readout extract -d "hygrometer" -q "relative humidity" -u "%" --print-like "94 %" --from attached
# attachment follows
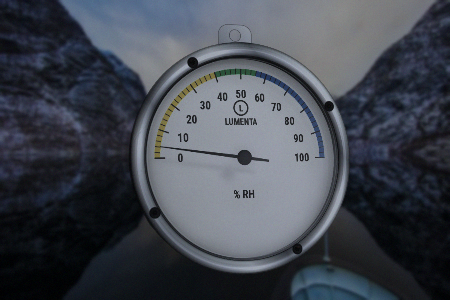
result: 4 %
